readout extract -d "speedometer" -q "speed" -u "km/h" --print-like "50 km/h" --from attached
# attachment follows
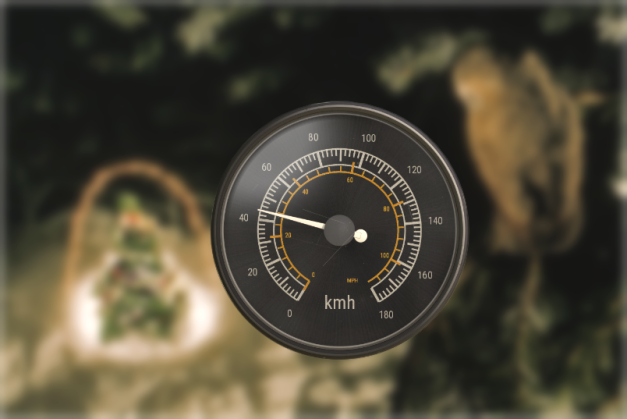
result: 44 km/h
